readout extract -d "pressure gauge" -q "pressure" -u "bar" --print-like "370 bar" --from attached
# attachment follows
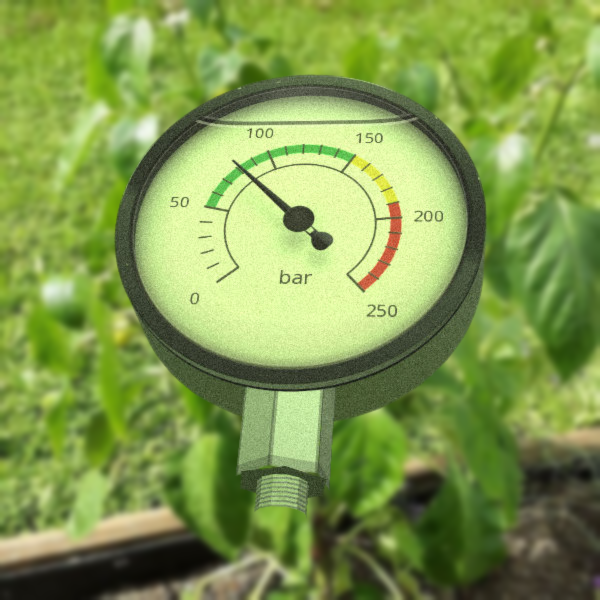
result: 80 bar
